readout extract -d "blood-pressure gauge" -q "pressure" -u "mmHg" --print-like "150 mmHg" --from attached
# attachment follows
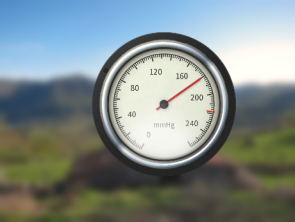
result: 180 mmHg
